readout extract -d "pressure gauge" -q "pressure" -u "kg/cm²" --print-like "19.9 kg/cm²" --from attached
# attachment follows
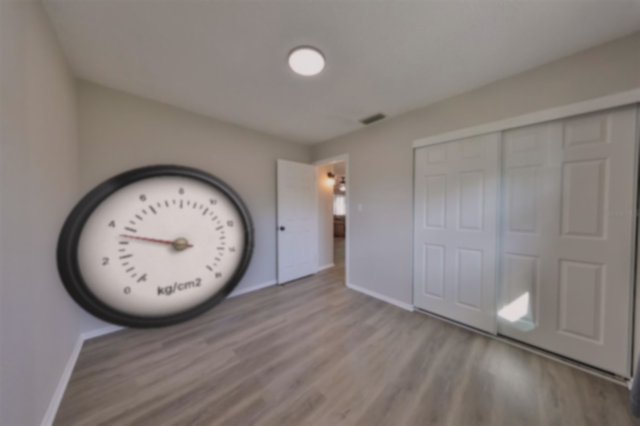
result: 3.5 kg/cm²
